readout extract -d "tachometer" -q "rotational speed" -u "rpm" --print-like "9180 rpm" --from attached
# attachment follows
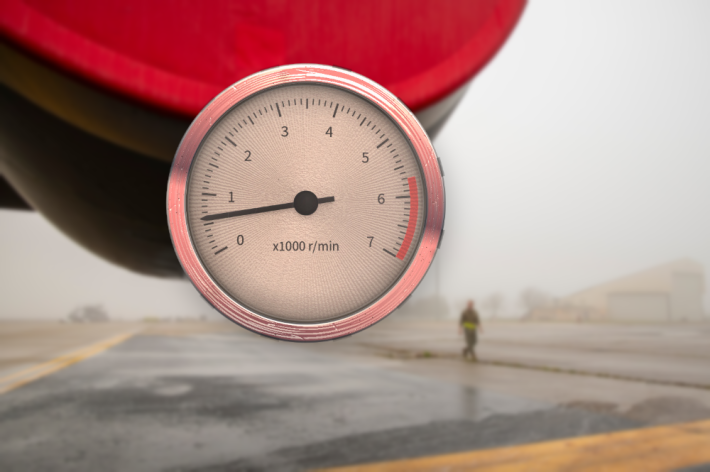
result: 600 rpm
